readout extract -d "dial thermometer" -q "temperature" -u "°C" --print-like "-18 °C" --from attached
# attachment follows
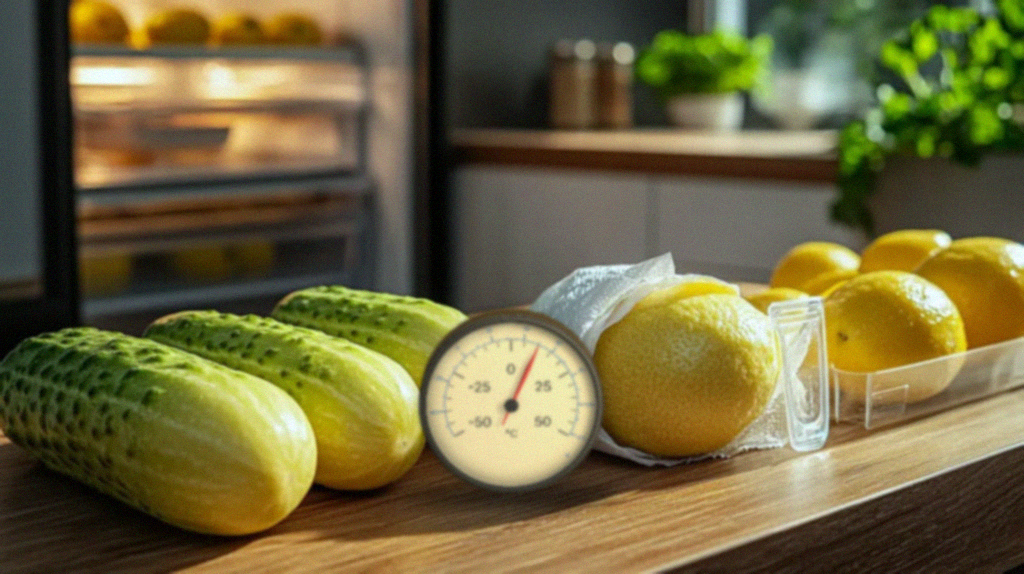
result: 10 °C
